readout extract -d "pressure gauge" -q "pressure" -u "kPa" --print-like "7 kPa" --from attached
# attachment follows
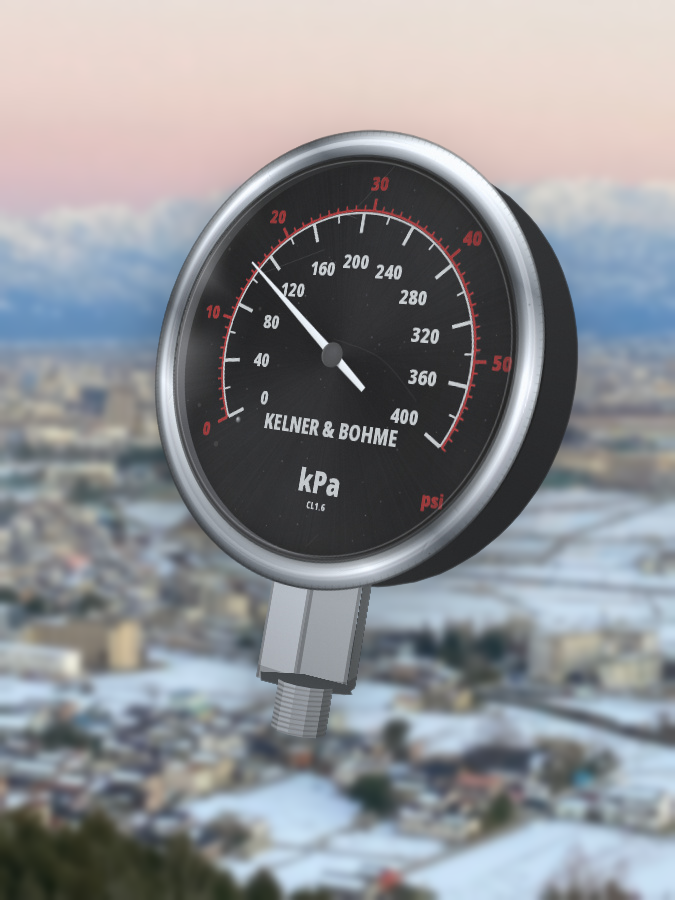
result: 110 kPa
